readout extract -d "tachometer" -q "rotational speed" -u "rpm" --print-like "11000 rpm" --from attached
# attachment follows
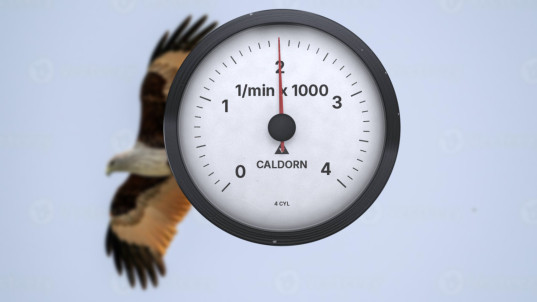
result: 2000 rpm
